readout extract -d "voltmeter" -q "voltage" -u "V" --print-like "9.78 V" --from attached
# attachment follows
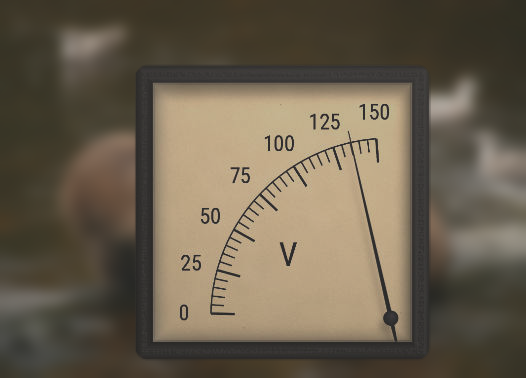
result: 135 V
